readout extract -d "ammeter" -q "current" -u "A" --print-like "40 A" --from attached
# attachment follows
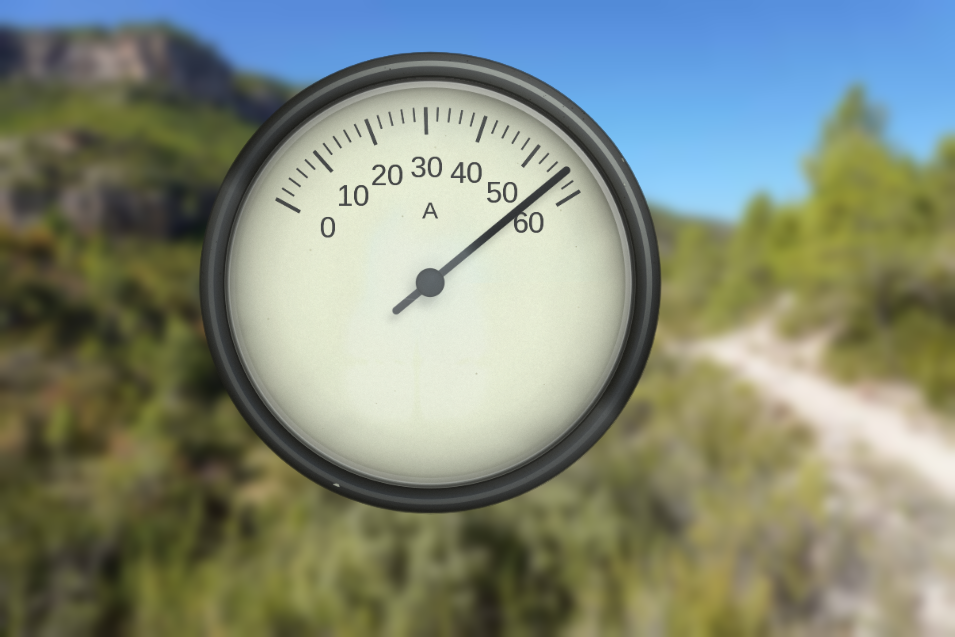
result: 56 A
